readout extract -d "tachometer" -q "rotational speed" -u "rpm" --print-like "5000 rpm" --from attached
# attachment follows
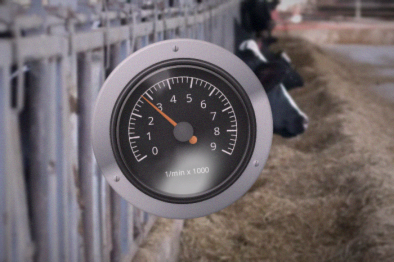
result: 2800 rpm
